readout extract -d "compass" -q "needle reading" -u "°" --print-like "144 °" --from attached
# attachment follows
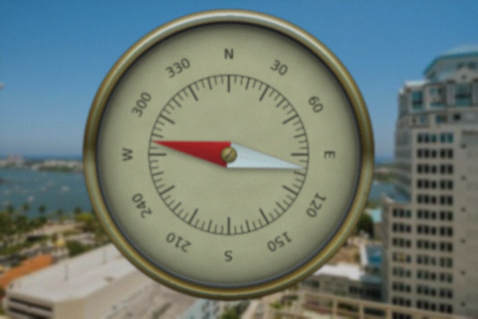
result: 280 °
